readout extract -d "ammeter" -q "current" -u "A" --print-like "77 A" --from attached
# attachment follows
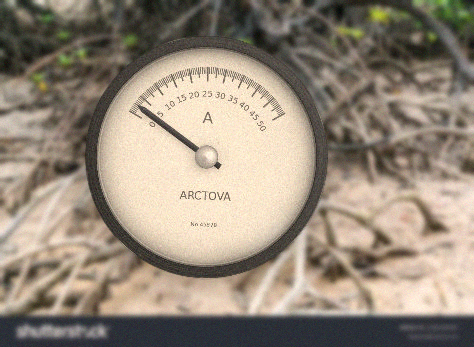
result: 2.5 A
